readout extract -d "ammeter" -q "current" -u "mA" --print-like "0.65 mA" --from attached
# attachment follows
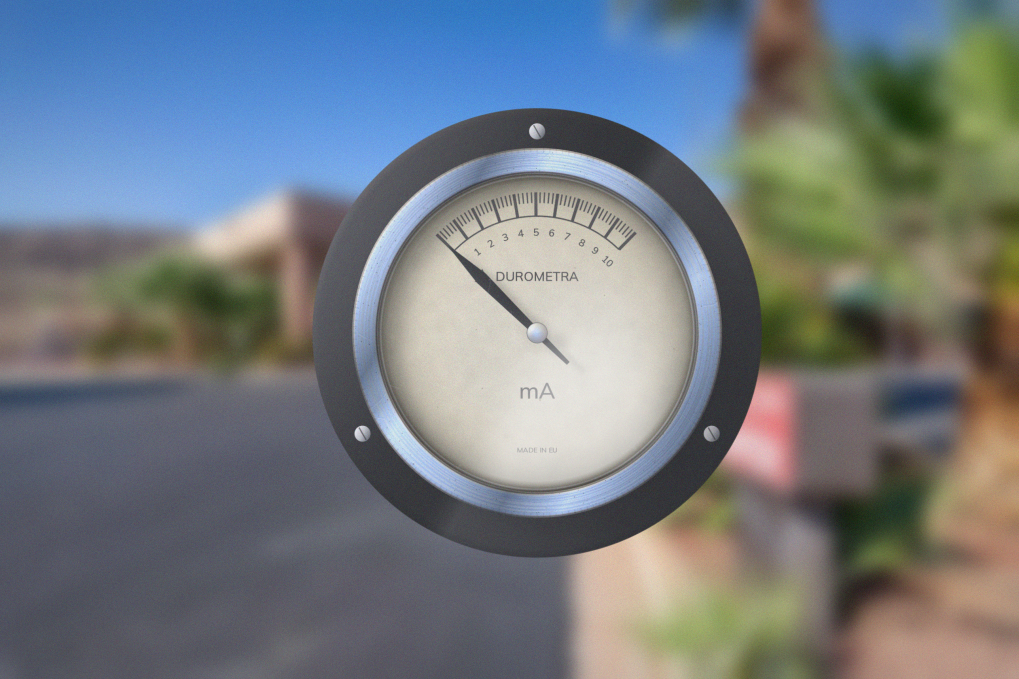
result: 0 mA
